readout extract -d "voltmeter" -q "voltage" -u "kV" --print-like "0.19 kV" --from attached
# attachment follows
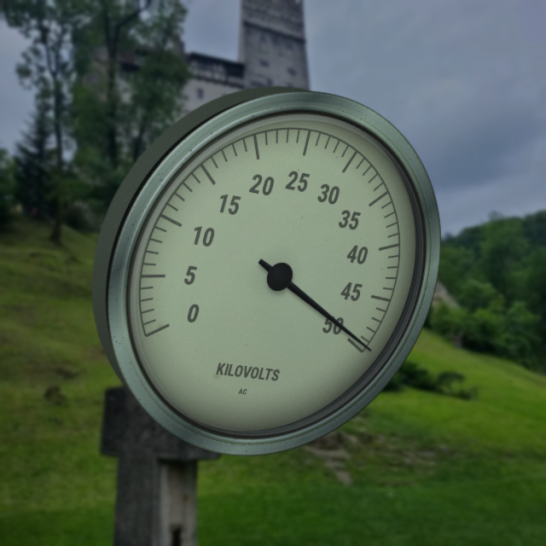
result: 49.5 kV
